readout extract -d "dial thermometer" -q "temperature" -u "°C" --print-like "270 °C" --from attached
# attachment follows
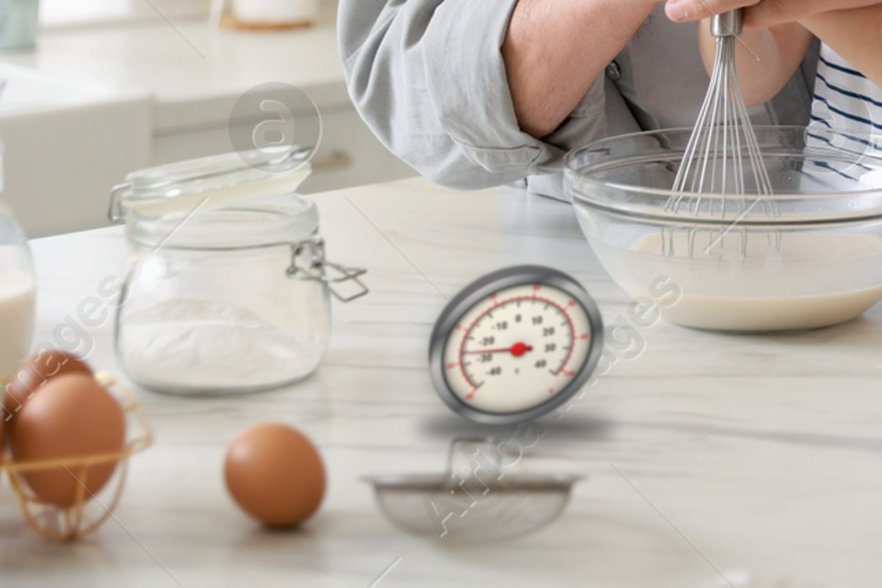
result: -25 °C
